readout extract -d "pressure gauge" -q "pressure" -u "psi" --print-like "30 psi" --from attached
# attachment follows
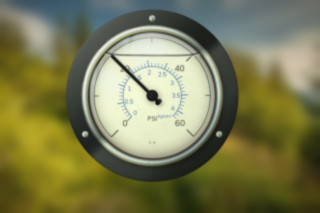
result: 20 psi
